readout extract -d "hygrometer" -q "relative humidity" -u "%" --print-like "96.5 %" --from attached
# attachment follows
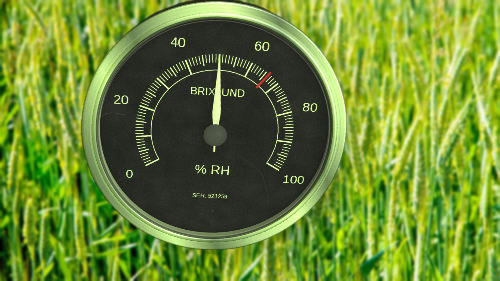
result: 50 %
